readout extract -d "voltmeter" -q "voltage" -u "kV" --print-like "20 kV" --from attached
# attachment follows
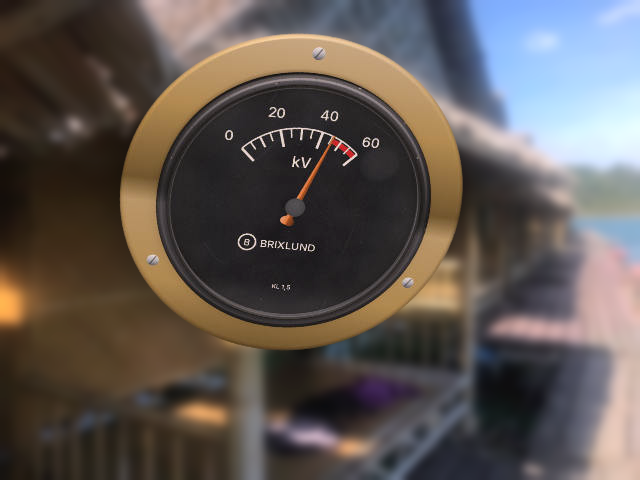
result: 45 kV
